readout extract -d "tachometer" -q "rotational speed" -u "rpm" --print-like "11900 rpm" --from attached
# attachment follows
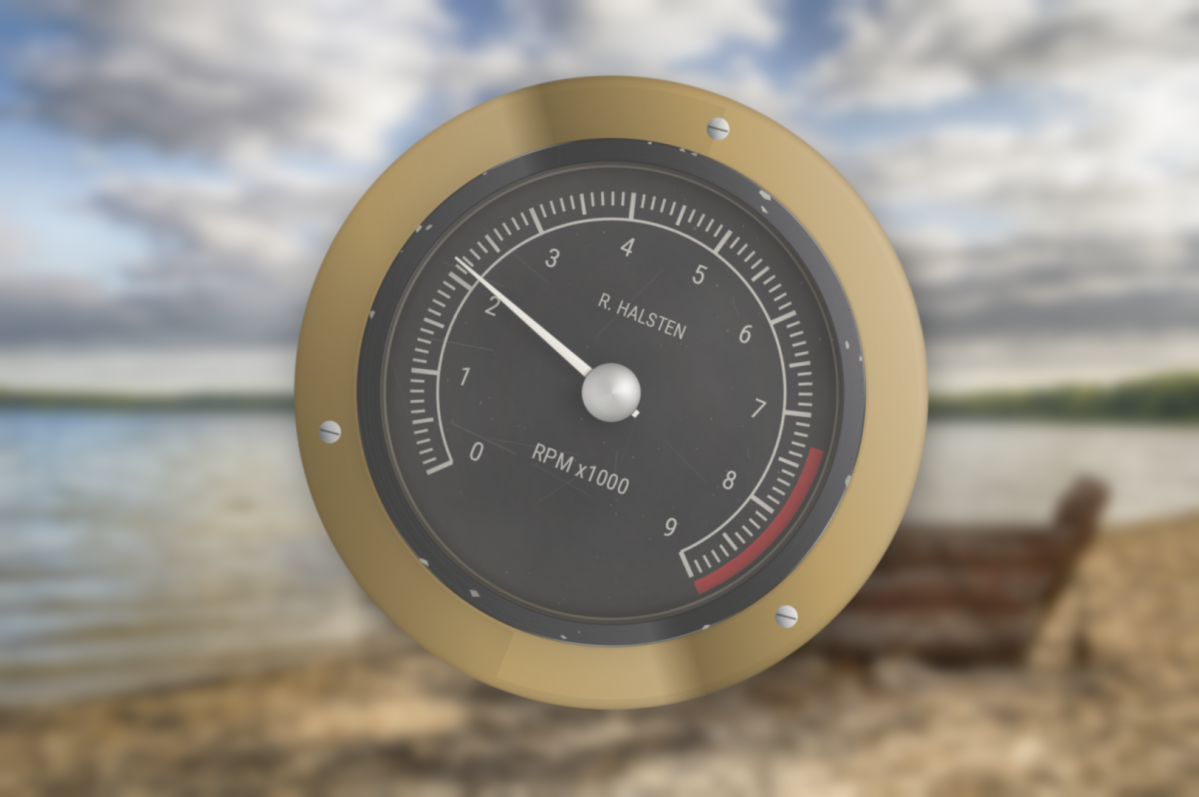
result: 2150 rpm
